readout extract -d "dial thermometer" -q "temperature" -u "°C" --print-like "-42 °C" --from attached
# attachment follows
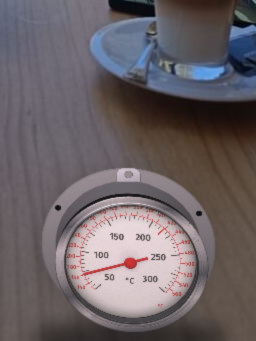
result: 75 °C
